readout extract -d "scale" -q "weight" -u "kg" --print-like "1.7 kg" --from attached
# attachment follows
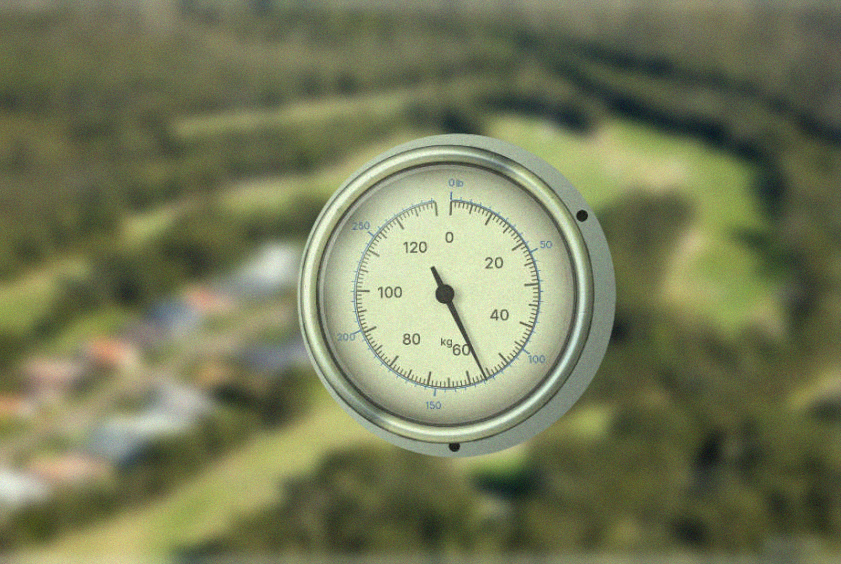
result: 56 kg
